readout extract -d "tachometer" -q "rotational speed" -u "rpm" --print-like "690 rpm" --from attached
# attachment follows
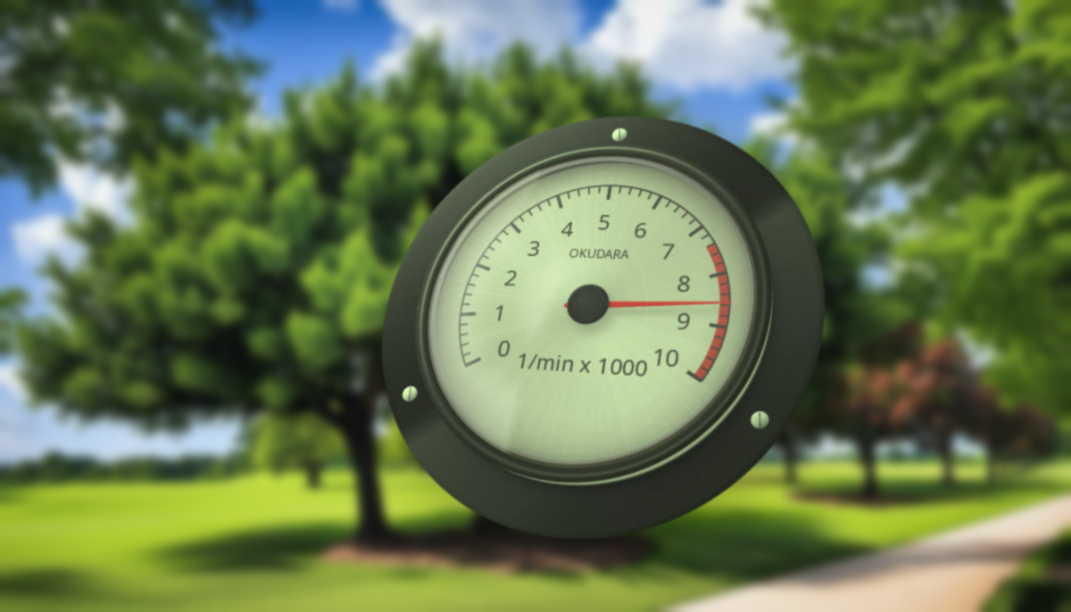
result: 8600 rpm
